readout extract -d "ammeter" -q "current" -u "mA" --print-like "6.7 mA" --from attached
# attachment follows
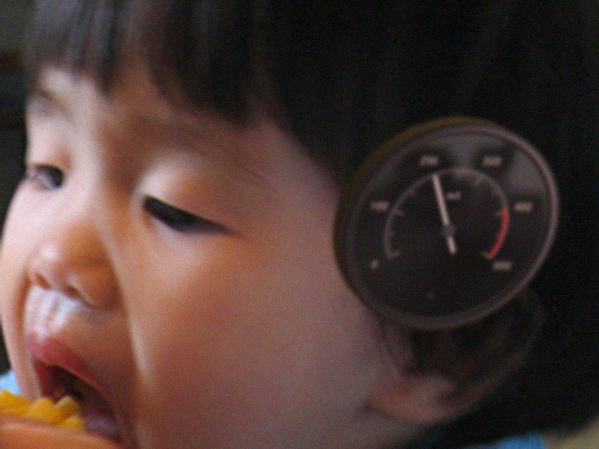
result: 200 mA
